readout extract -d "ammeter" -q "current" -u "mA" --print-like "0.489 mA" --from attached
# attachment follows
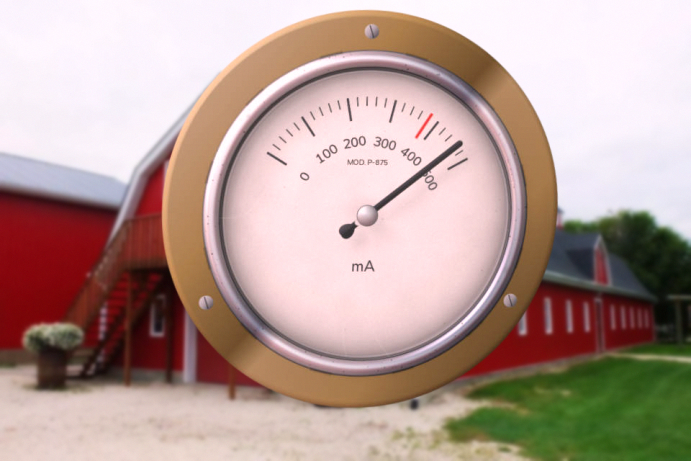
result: 460 mA
